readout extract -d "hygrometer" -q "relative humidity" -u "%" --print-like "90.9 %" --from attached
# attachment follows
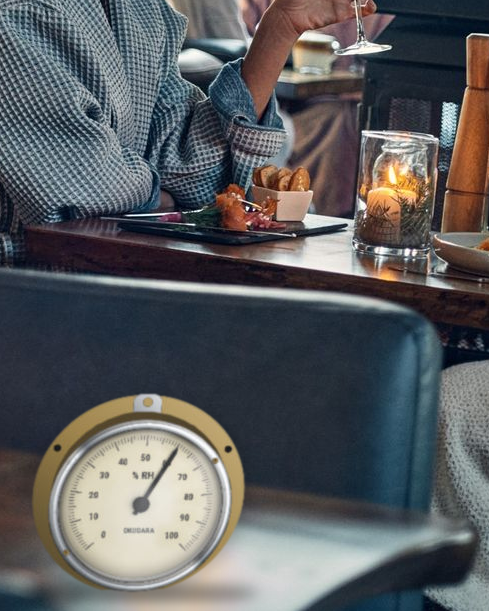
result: 60 %
